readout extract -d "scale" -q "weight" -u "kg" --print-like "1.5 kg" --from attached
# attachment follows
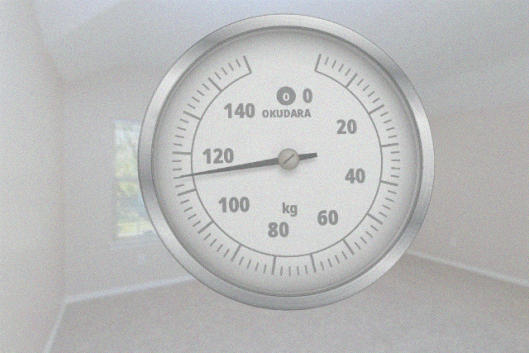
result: 114 kg
